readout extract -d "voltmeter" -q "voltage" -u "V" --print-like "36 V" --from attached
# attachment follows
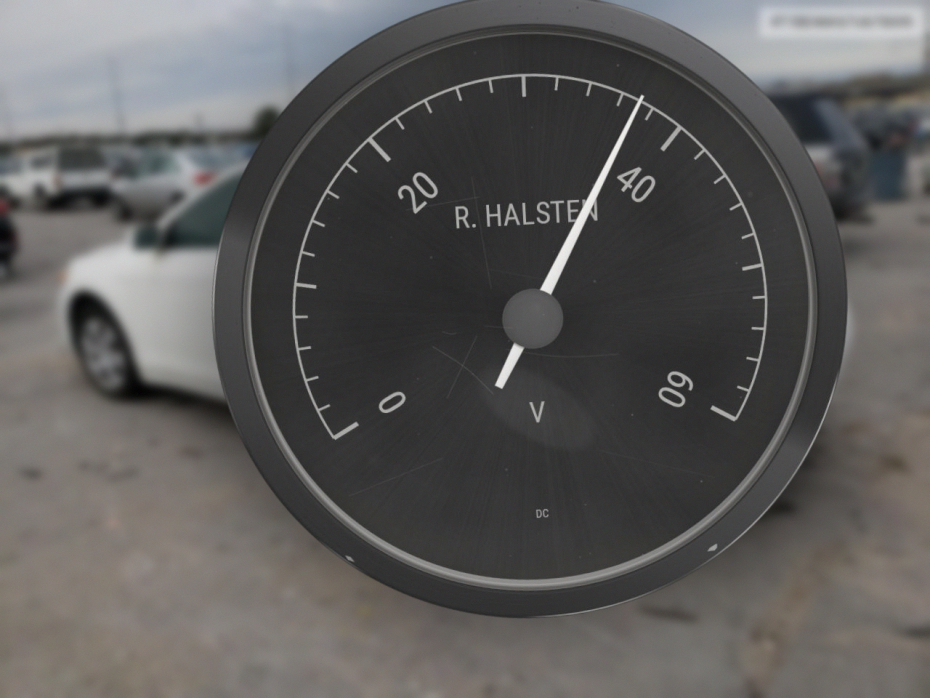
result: 37 V
